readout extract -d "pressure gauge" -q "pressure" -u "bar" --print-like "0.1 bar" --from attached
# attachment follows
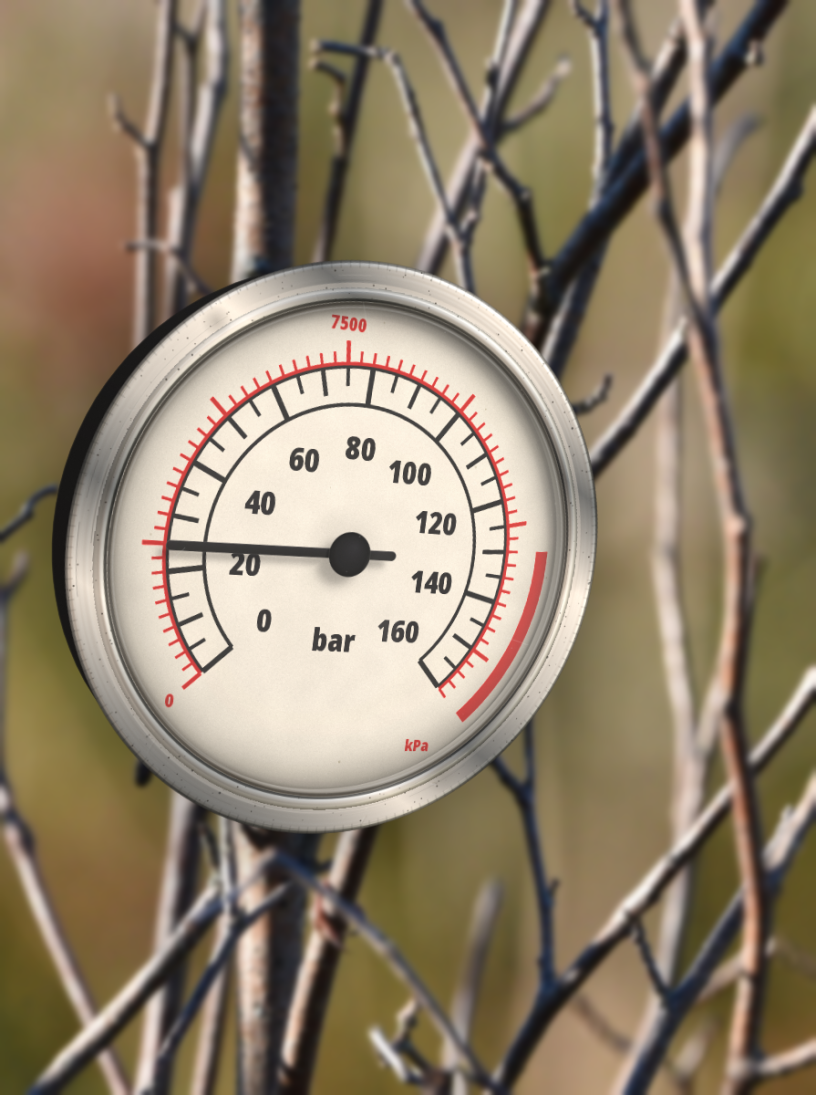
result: 25 bar
